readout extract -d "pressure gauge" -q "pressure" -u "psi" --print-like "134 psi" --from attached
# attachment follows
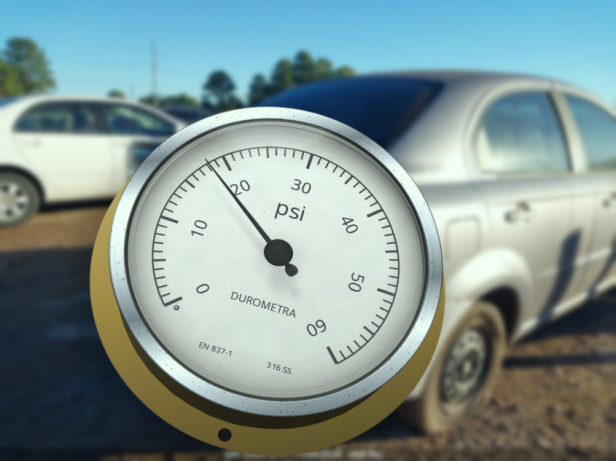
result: 18 psi
